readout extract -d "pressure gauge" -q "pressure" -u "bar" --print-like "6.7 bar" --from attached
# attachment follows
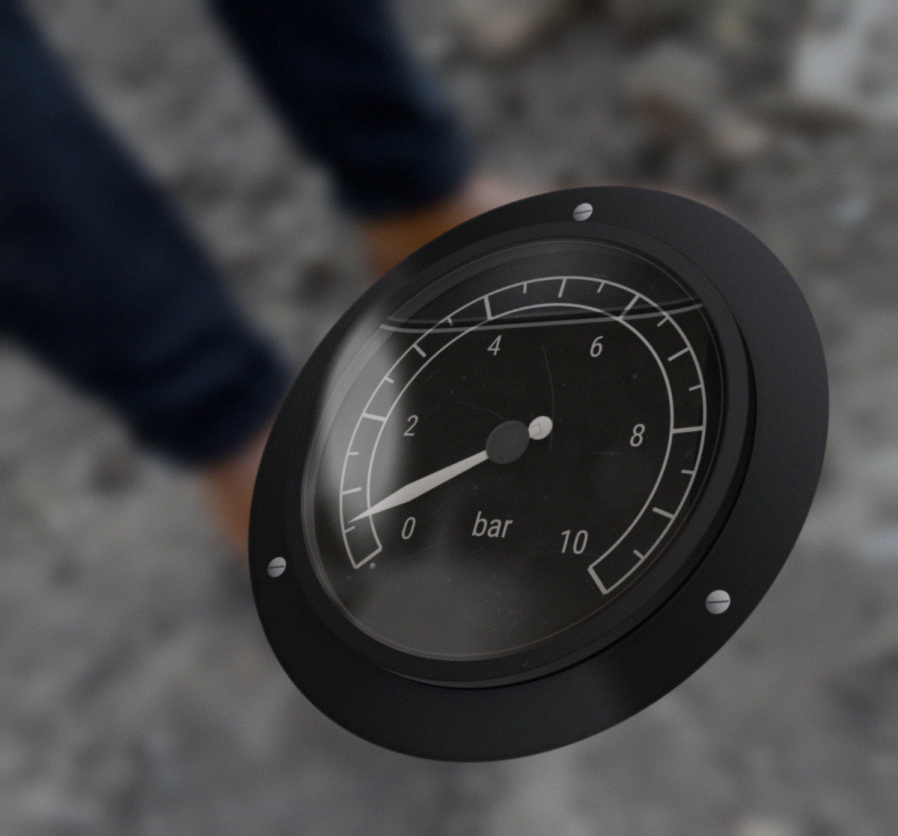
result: 0.5 bar
